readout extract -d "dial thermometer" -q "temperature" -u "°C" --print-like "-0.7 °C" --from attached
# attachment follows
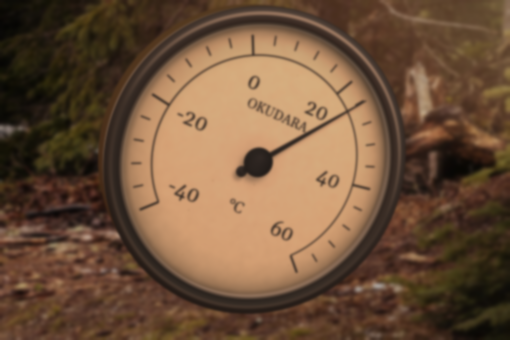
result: 24 °C
